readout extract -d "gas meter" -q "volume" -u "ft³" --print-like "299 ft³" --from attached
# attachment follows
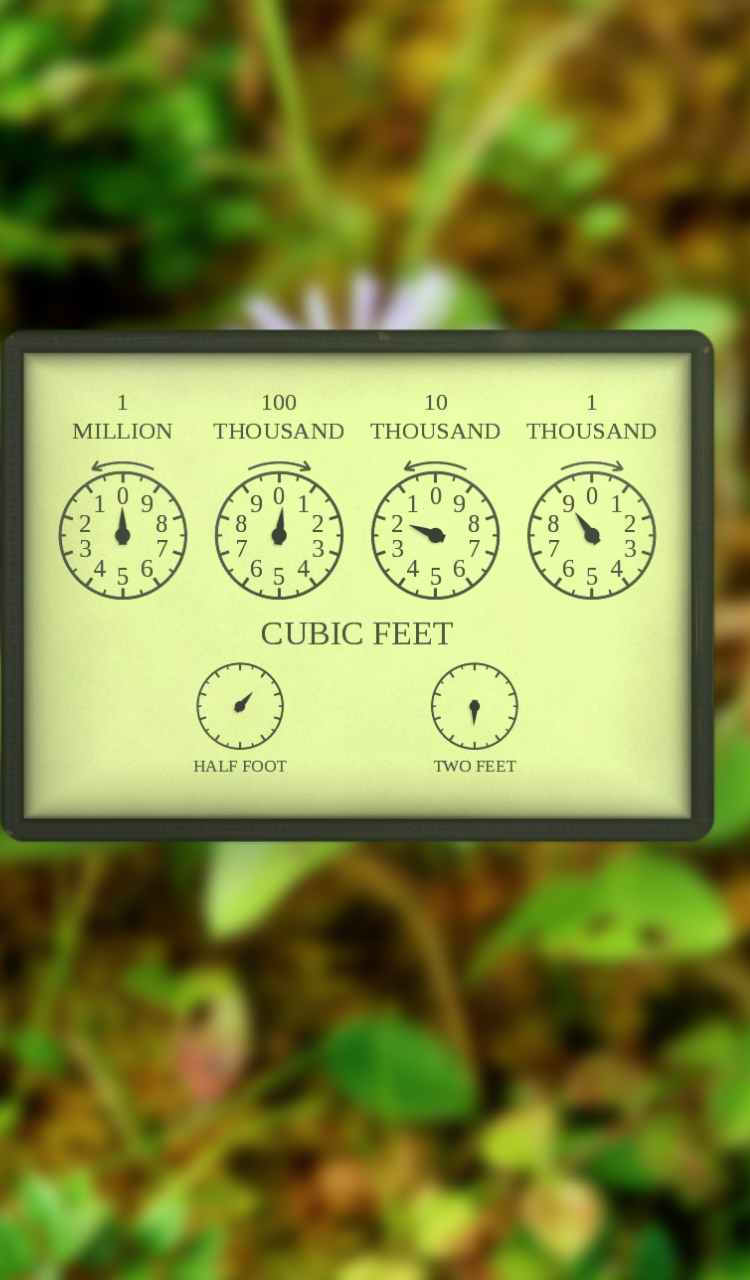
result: 1900 ft³
